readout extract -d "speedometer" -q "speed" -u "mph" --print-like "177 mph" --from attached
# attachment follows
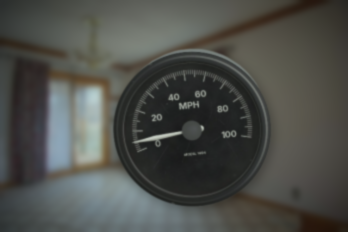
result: 5 mph
